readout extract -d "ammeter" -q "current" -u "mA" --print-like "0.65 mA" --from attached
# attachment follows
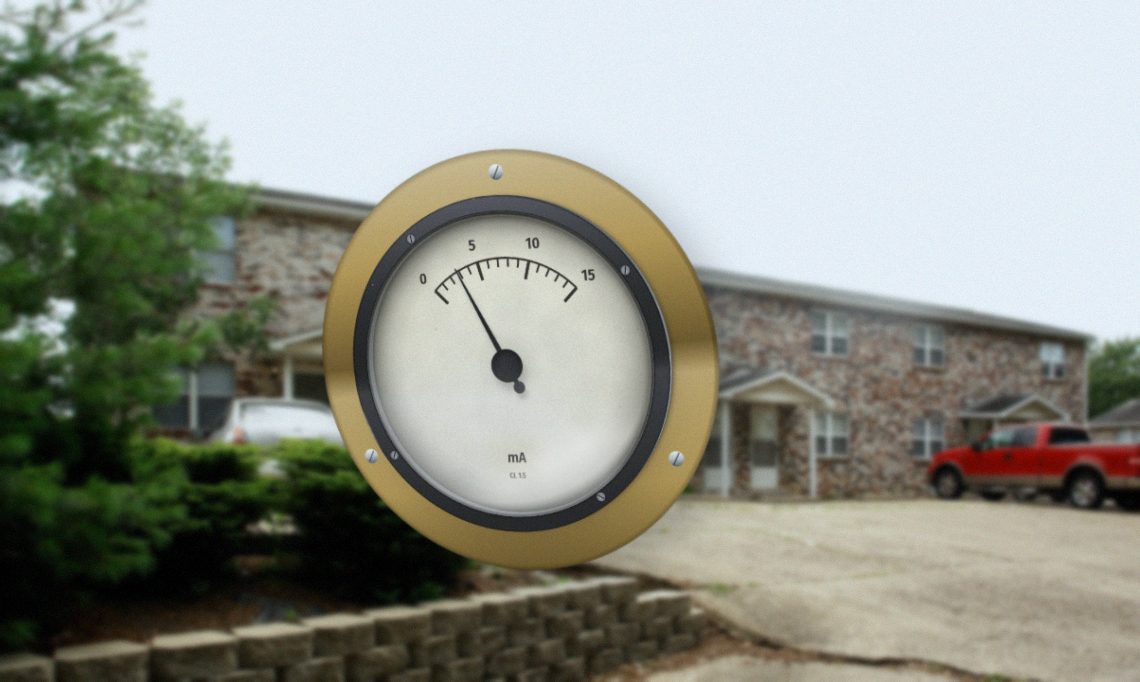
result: 3 mA
